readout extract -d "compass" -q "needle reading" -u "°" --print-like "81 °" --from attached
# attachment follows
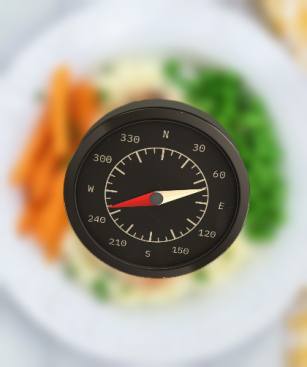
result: 250 °
